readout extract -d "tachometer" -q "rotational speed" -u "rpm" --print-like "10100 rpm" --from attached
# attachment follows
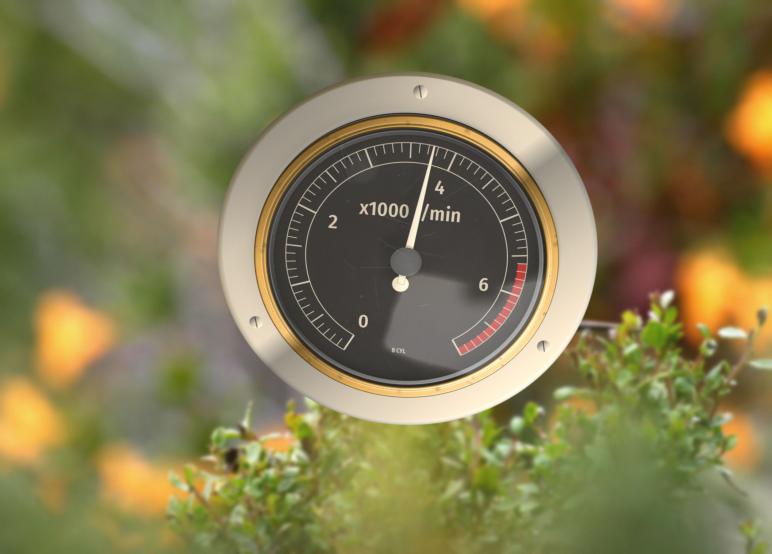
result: 3750 rpm
